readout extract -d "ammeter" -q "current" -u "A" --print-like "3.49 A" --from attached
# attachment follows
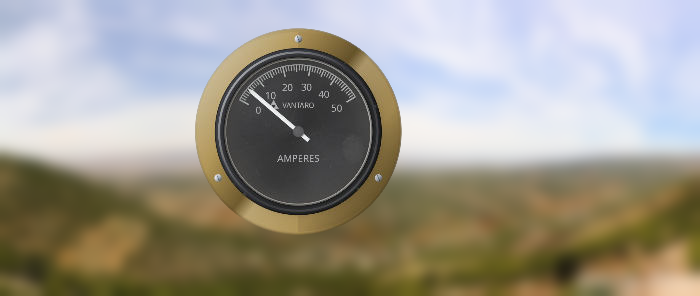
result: 5 A
